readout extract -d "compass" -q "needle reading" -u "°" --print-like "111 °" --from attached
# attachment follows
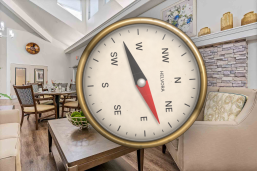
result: 70 °
